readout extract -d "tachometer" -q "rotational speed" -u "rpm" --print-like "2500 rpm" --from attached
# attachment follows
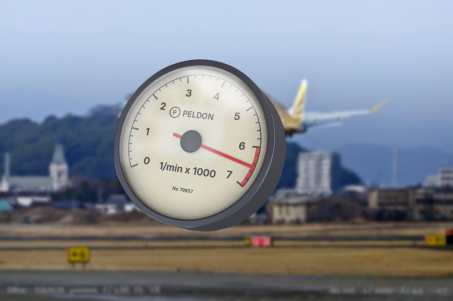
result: 6500 rpm
